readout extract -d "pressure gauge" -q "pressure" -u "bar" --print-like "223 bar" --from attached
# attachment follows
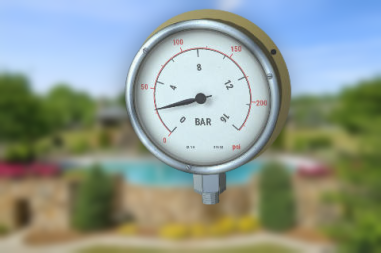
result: 2 bar
